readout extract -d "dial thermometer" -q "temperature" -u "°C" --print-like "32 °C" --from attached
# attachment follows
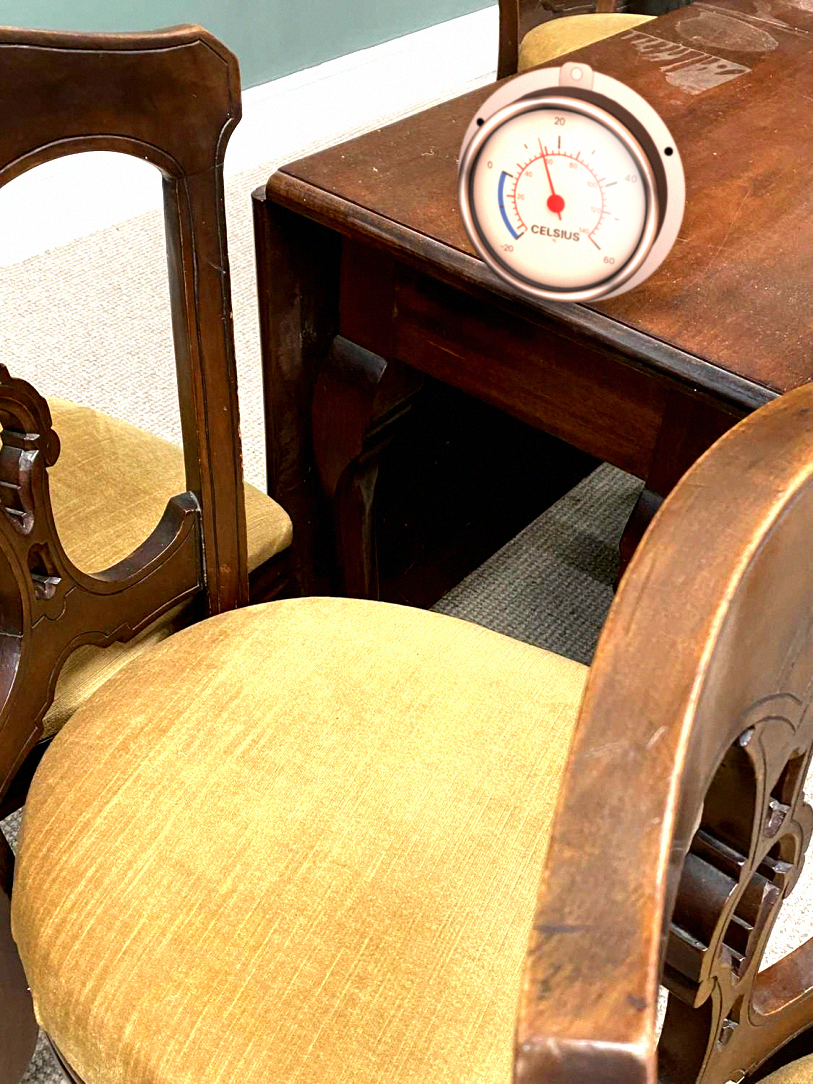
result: 15 °C
